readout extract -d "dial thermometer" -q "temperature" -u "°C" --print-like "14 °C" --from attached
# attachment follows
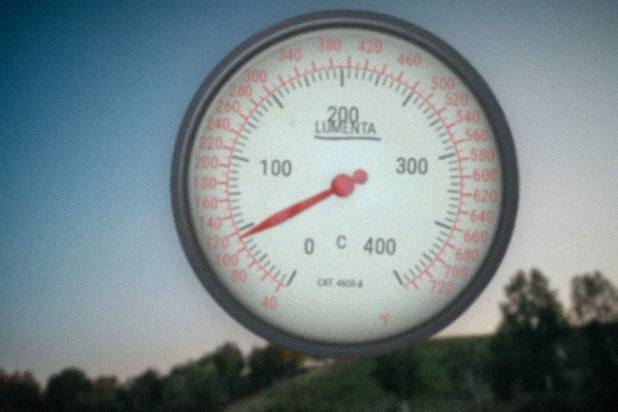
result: 45 °C
